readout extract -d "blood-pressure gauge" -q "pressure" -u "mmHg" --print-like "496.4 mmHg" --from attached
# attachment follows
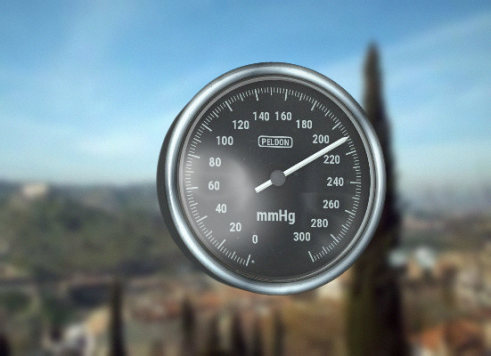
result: 210 mmHg
